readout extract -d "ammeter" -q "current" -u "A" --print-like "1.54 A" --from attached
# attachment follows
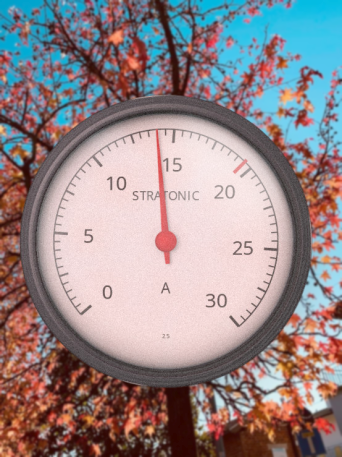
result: 14 A
